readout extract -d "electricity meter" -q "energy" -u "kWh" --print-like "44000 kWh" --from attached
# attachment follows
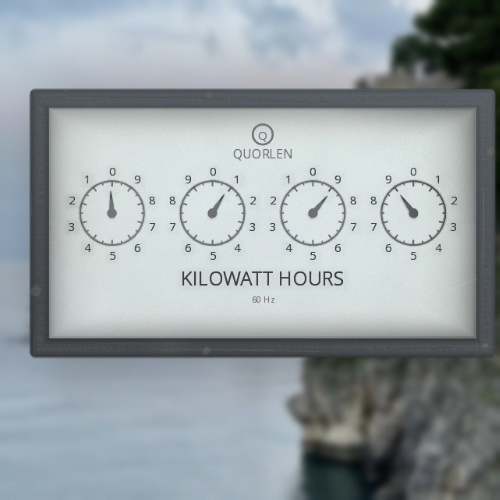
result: 89 kWh
